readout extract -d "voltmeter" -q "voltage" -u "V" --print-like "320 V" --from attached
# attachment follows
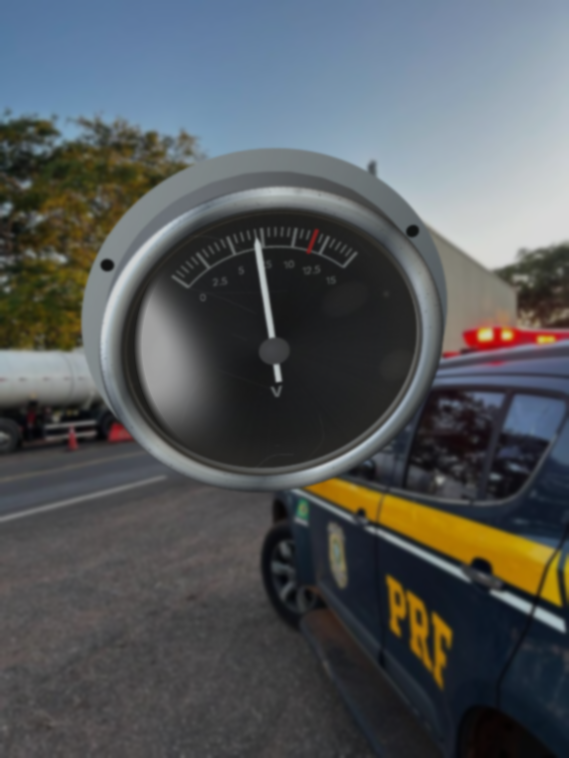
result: 7 V
